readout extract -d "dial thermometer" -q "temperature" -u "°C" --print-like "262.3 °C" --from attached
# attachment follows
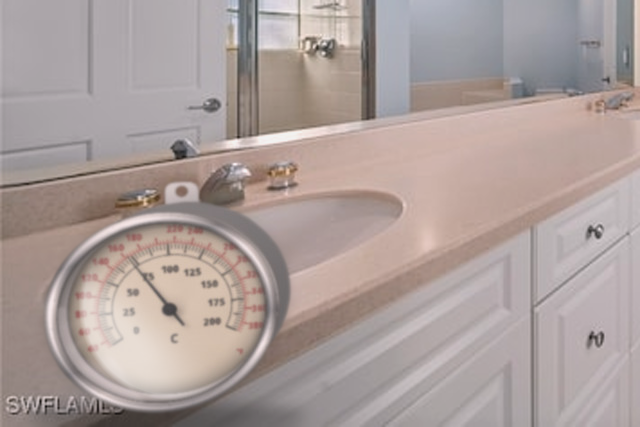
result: 75 °C
